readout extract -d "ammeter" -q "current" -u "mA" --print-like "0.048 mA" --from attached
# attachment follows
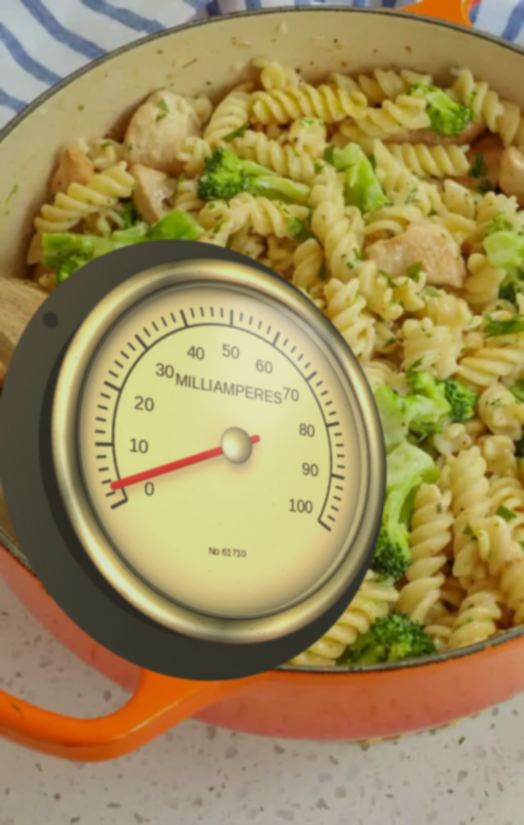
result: 3 mA
